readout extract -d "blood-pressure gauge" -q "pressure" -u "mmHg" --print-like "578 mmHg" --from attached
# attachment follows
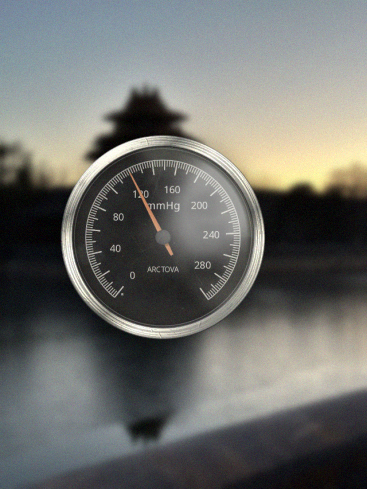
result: 120 mmHg
